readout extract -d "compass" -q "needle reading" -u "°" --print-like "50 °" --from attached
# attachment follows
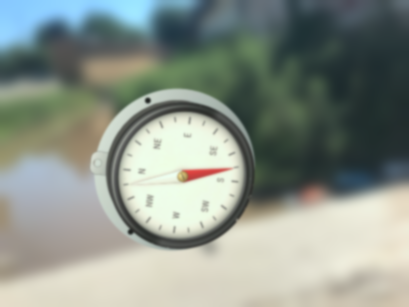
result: 165 °
